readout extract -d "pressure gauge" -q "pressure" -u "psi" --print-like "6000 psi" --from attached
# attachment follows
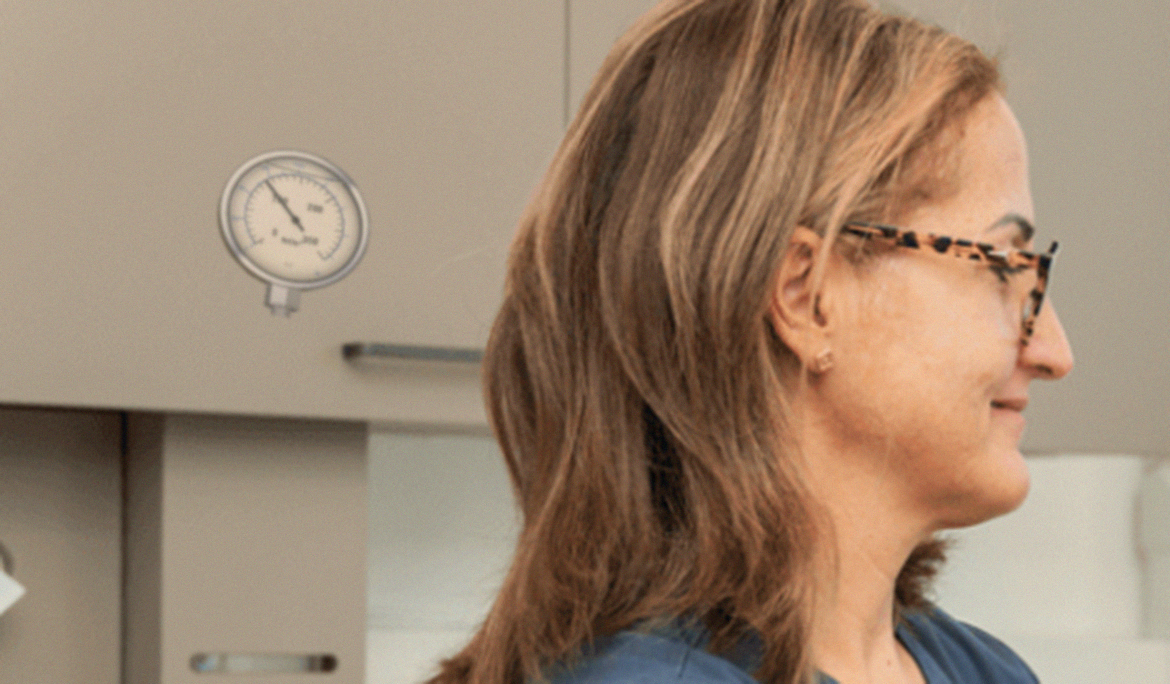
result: 100 psi
